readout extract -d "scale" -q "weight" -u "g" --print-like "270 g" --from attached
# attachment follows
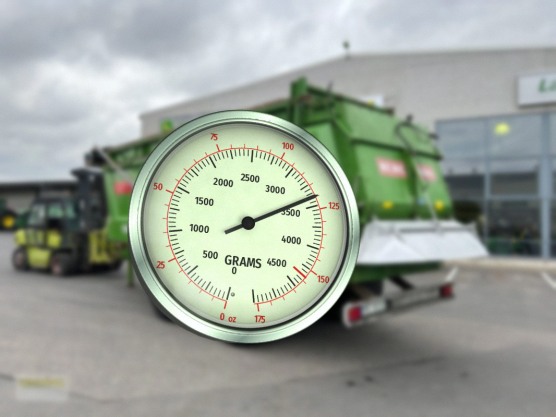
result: 3400 g
